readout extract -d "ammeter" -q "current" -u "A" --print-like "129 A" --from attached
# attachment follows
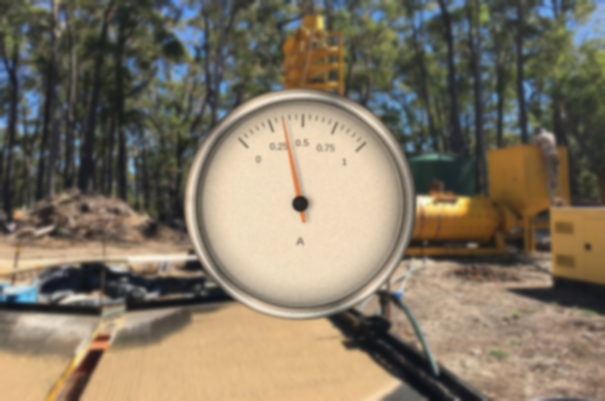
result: 0.35 A
